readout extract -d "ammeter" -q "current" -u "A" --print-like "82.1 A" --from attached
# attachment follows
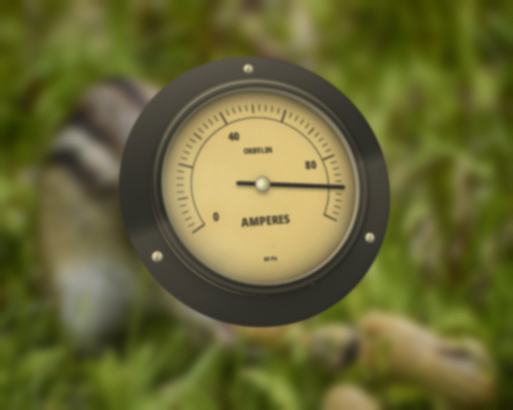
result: 90 A
